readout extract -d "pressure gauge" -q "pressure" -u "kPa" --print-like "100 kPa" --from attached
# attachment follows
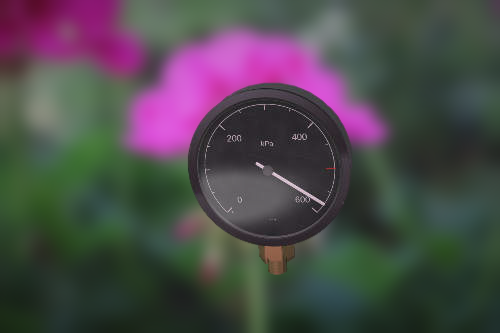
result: 575 kPa
